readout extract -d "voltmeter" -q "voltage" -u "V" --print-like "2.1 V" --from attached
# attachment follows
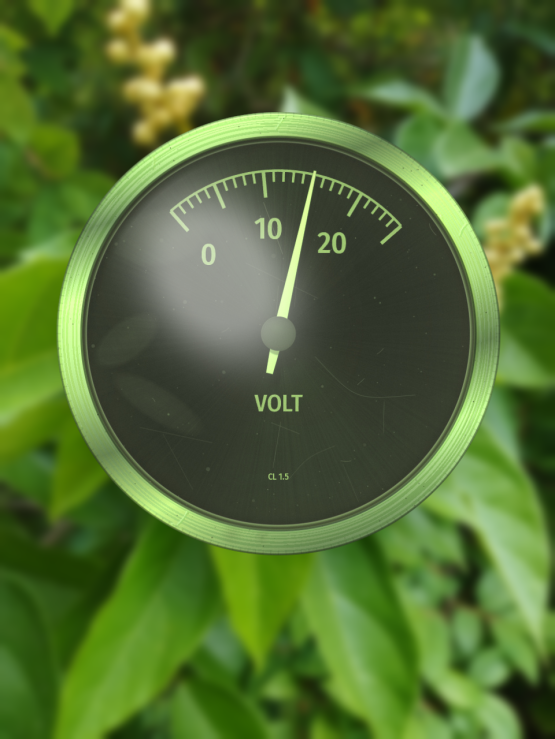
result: 15 V
